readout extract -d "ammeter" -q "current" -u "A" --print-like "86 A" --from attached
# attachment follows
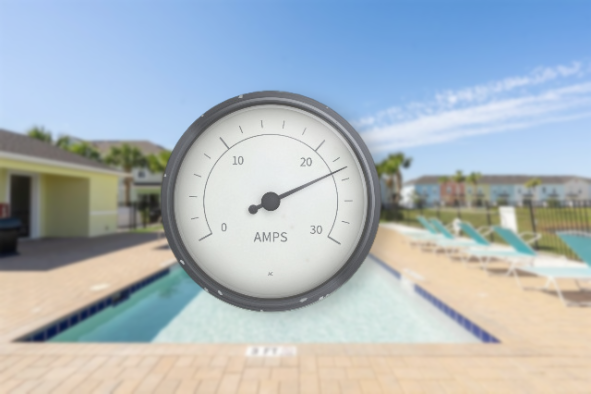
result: 23 A
